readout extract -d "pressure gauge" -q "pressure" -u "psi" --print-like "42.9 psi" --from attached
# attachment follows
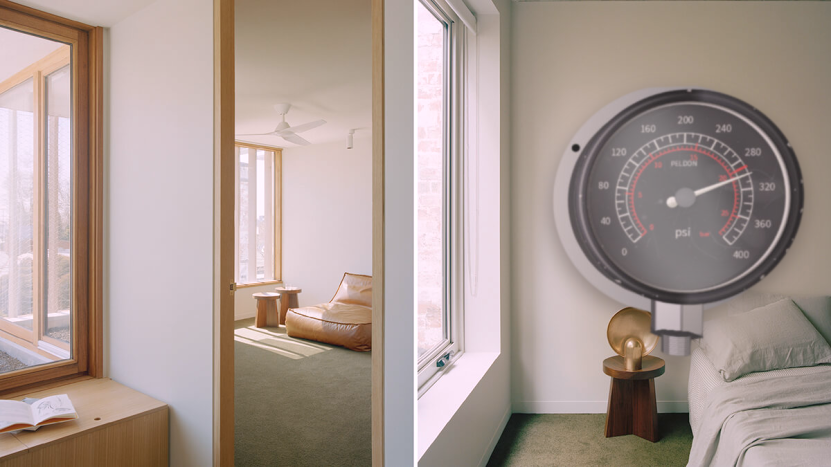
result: 300 psi
